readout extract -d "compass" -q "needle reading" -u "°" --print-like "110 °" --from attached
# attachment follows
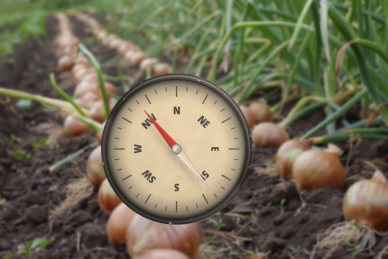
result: 320 °
